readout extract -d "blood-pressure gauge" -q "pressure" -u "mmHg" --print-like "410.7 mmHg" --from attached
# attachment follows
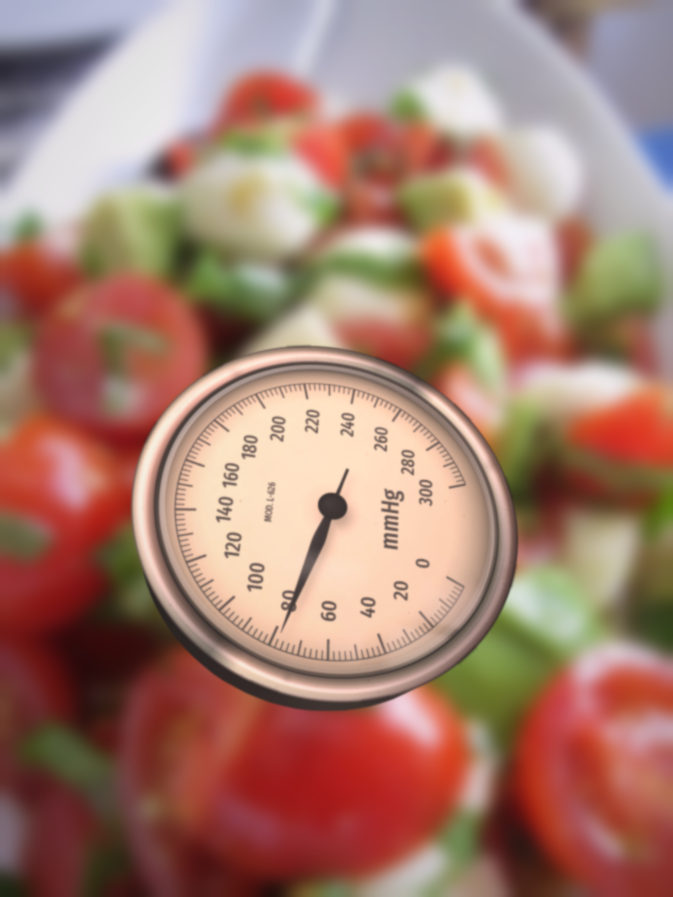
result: 78 mmHg
